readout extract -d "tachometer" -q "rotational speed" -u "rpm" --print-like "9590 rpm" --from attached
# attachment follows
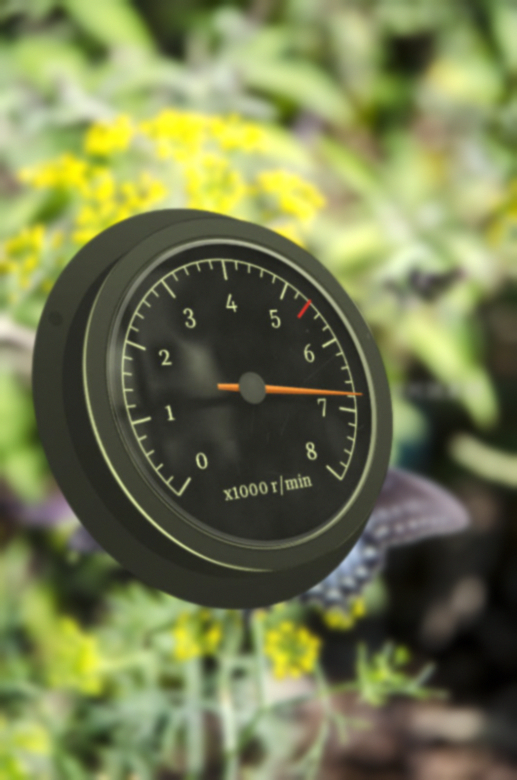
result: 6800 rpm
